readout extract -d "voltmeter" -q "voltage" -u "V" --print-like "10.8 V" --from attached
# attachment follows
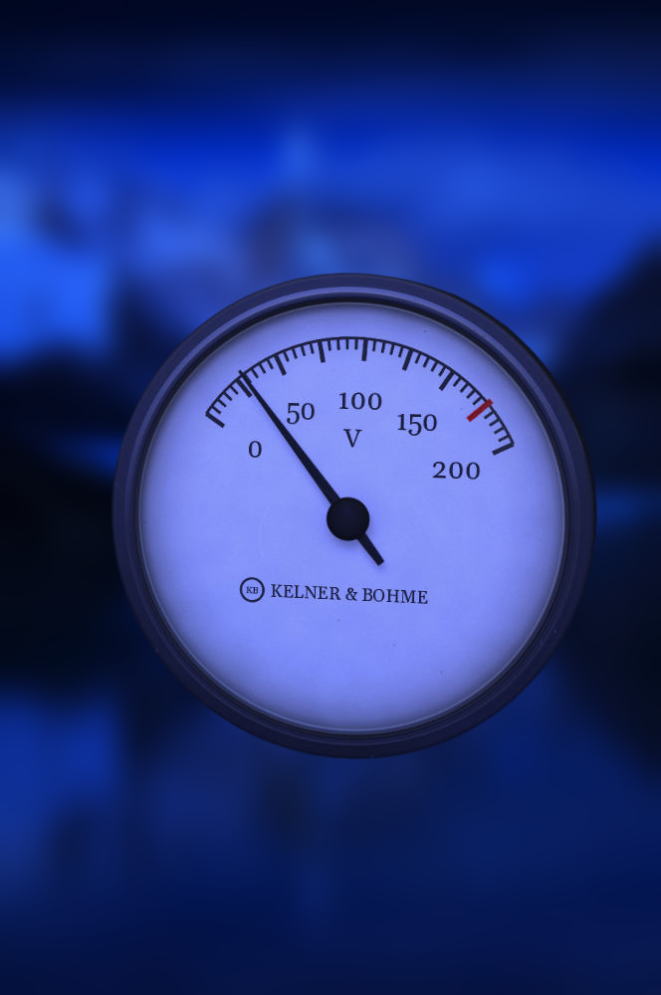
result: 30 V
